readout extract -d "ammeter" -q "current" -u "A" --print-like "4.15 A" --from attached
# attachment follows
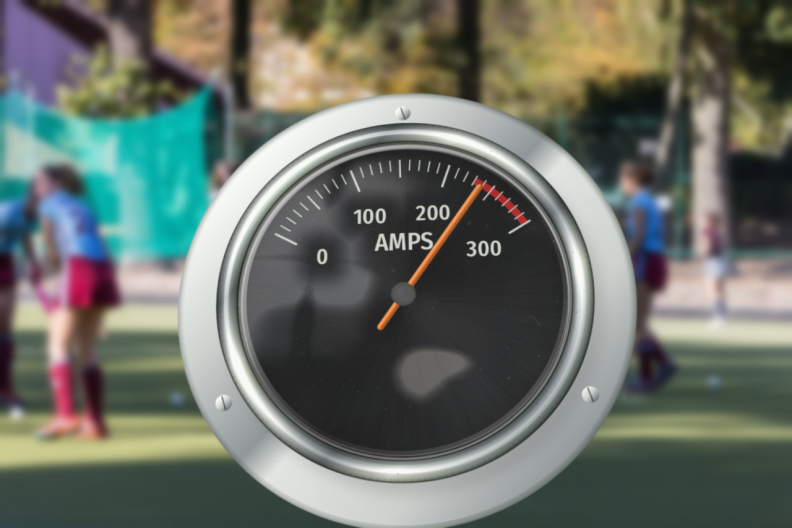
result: 240 A
